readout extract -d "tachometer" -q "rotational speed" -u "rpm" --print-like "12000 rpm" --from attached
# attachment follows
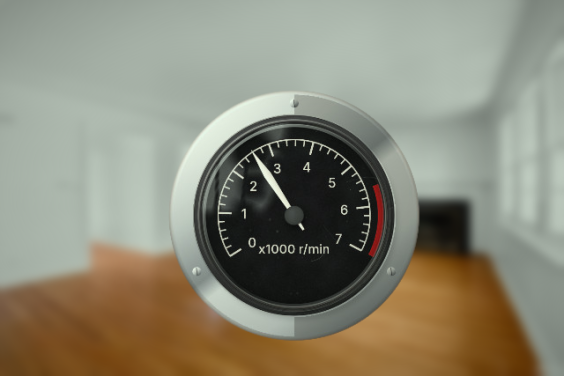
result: 2600 rpm
